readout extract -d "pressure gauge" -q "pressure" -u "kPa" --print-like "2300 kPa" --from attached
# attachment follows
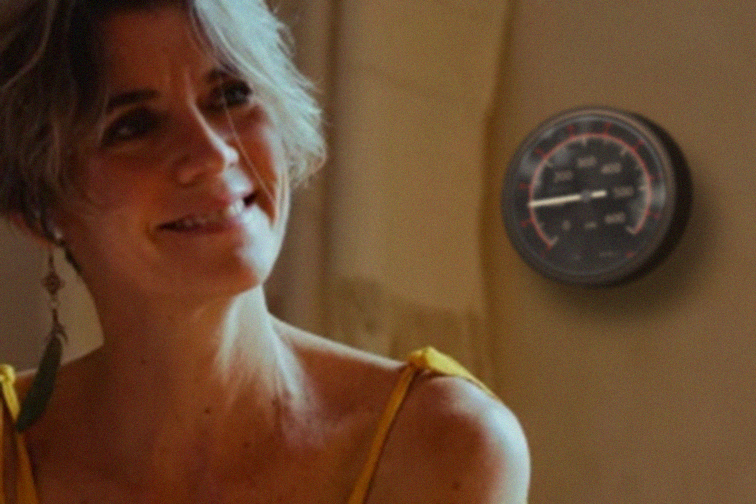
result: 100 kPa
